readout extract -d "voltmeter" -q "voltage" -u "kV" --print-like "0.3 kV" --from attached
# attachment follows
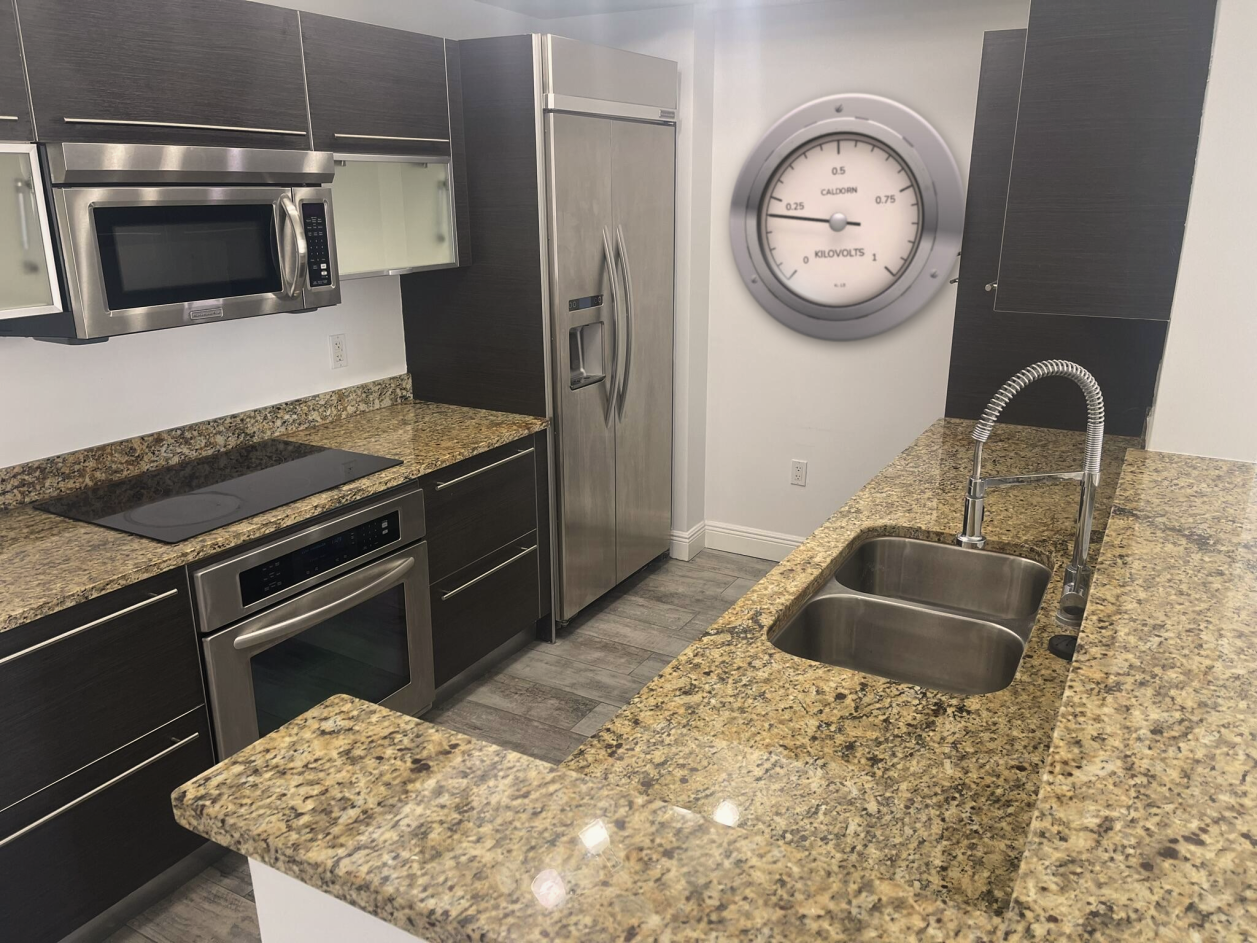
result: 0.2 kV
